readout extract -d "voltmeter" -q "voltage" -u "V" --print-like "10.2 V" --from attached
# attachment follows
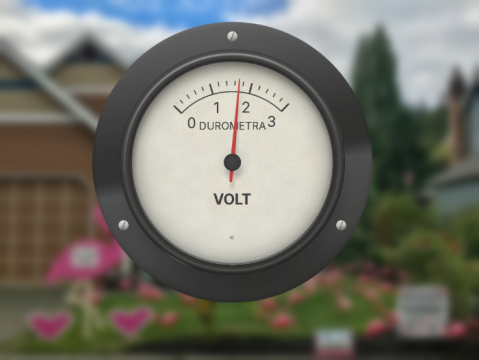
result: 1.7 V
